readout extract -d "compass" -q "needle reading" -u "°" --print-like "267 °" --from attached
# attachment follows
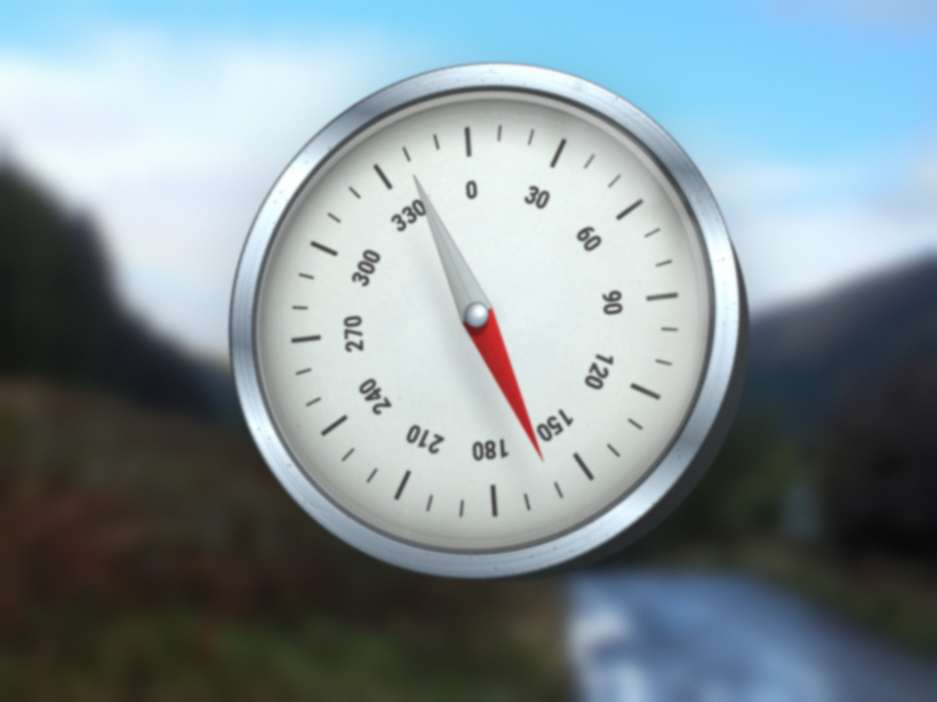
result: 160 °
